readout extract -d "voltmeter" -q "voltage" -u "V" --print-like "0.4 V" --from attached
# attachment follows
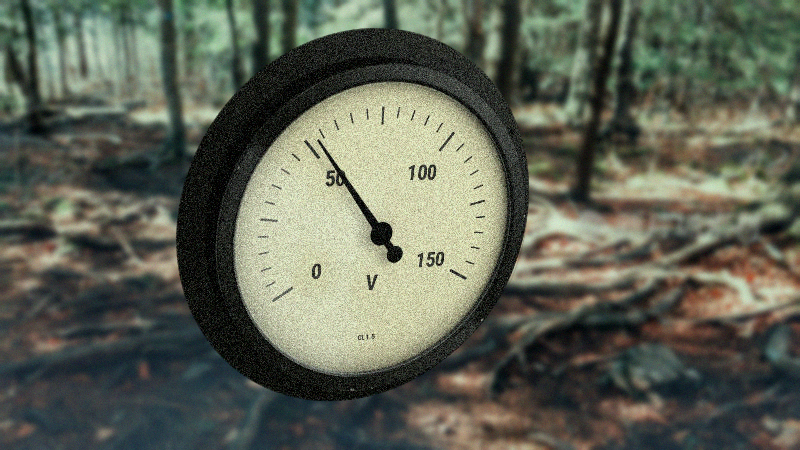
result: 52.5 V
